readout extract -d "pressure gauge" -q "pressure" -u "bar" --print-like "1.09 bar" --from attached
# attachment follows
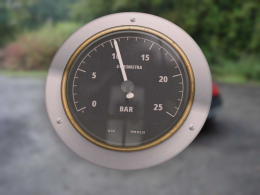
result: 10.5 bar
